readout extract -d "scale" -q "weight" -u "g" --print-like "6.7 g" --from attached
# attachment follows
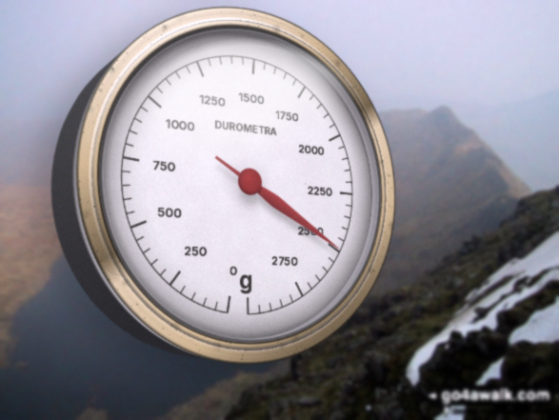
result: 2500 g
